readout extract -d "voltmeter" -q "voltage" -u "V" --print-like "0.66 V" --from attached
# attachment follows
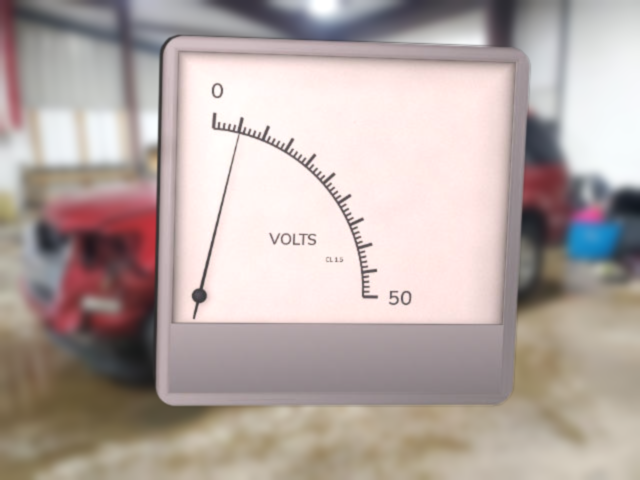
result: 5 V
